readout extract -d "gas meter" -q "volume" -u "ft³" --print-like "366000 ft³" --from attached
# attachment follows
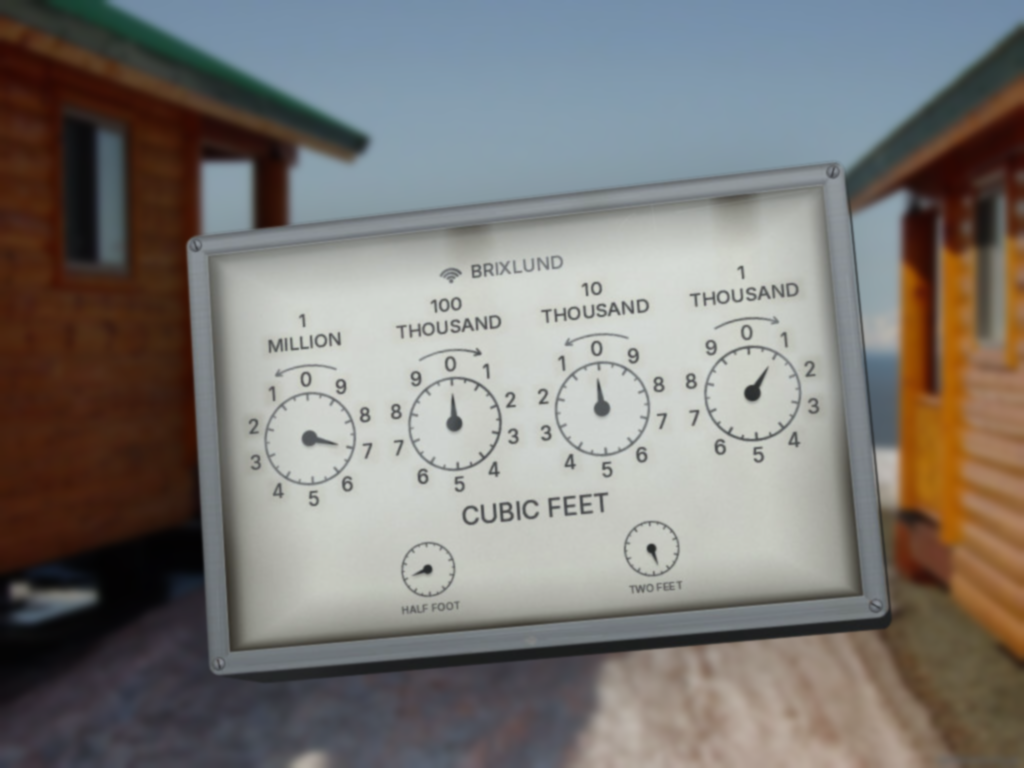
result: 700100 ft³
